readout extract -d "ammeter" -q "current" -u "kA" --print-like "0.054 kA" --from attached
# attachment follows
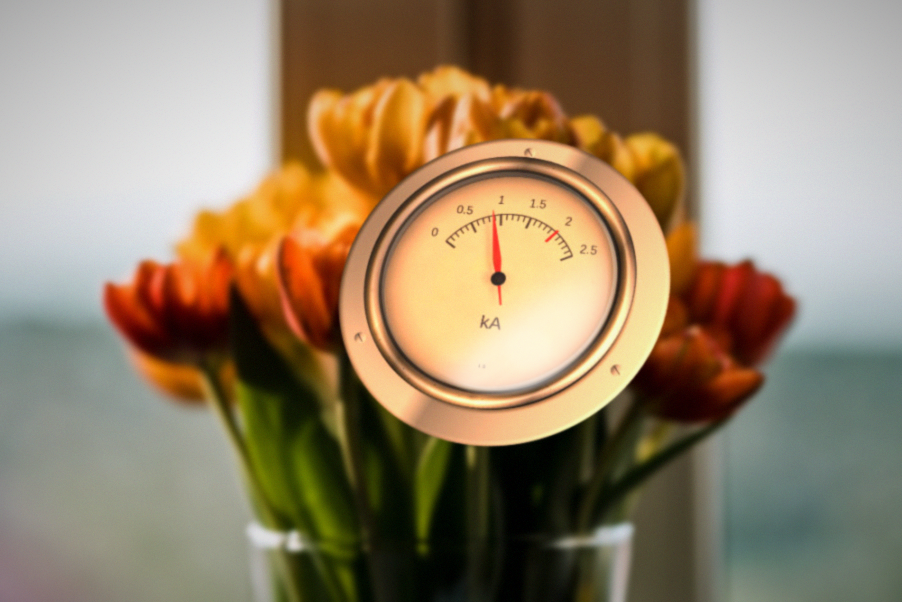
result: 0.9 kA
